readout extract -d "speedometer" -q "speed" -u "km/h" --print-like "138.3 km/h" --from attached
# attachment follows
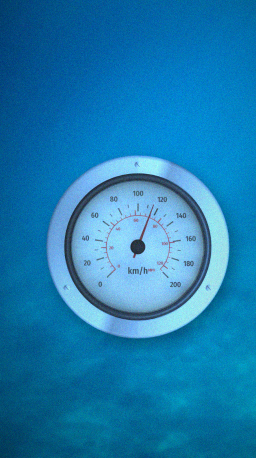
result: 115 km/h
